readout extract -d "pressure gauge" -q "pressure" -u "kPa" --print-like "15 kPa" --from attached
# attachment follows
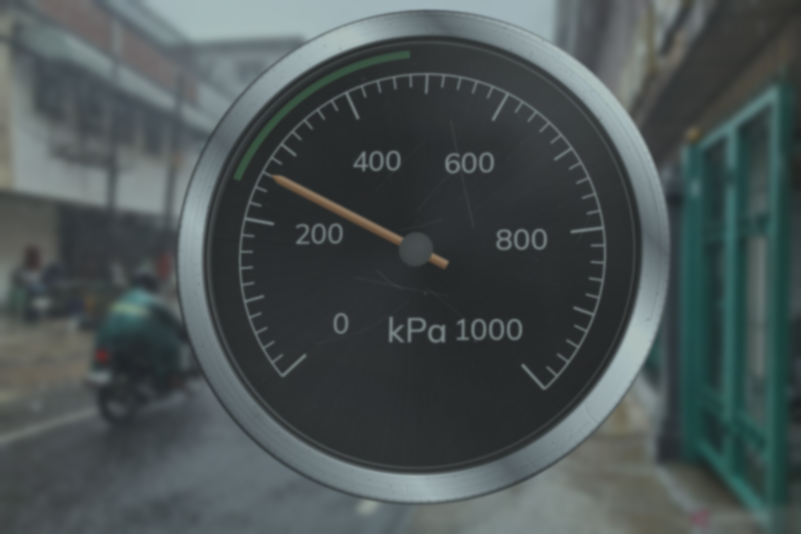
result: 260 kPa
